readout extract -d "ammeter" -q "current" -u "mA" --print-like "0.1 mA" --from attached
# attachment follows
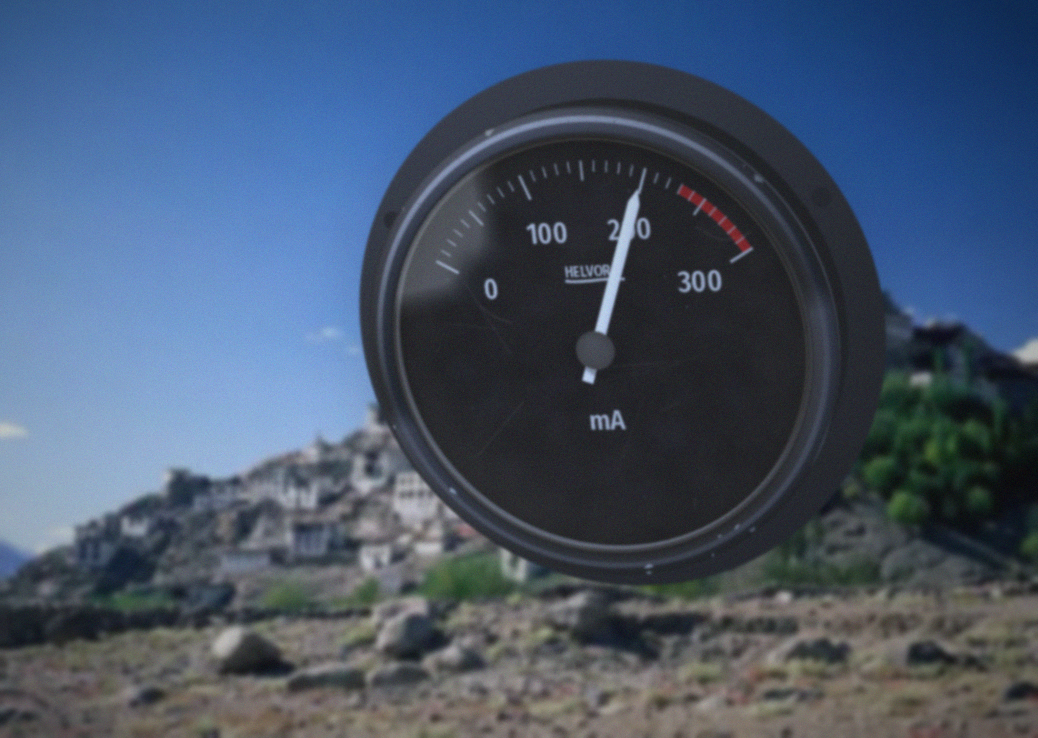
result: 200 mA
